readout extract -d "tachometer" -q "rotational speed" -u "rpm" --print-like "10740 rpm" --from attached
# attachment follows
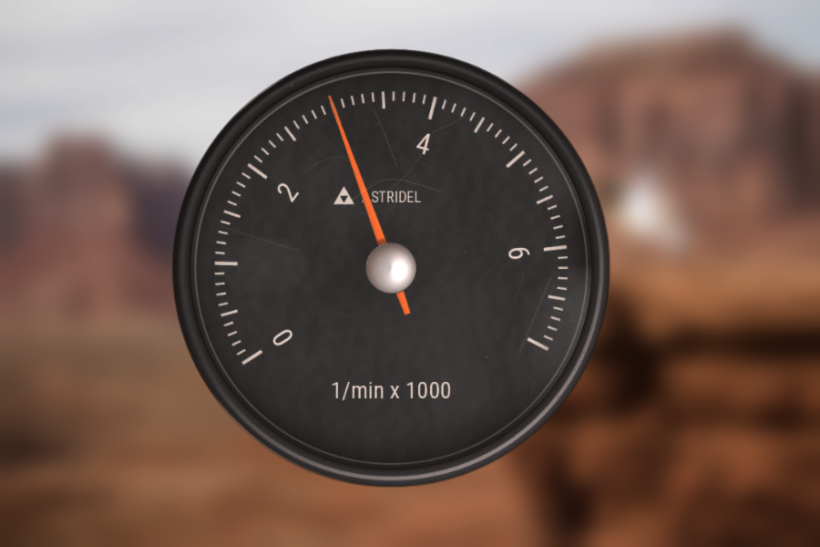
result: 3000 rpm
